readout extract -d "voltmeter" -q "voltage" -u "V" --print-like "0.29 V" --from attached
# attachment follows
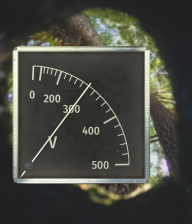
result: 300 V
